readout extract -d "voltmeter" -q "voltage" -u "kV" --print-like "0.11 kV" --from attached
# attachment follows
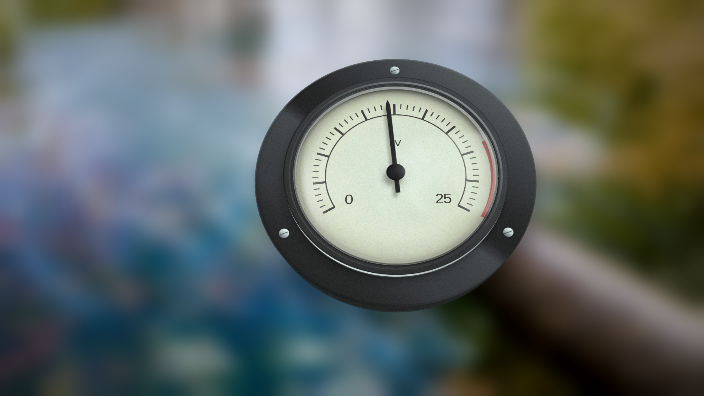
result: 12 kV
